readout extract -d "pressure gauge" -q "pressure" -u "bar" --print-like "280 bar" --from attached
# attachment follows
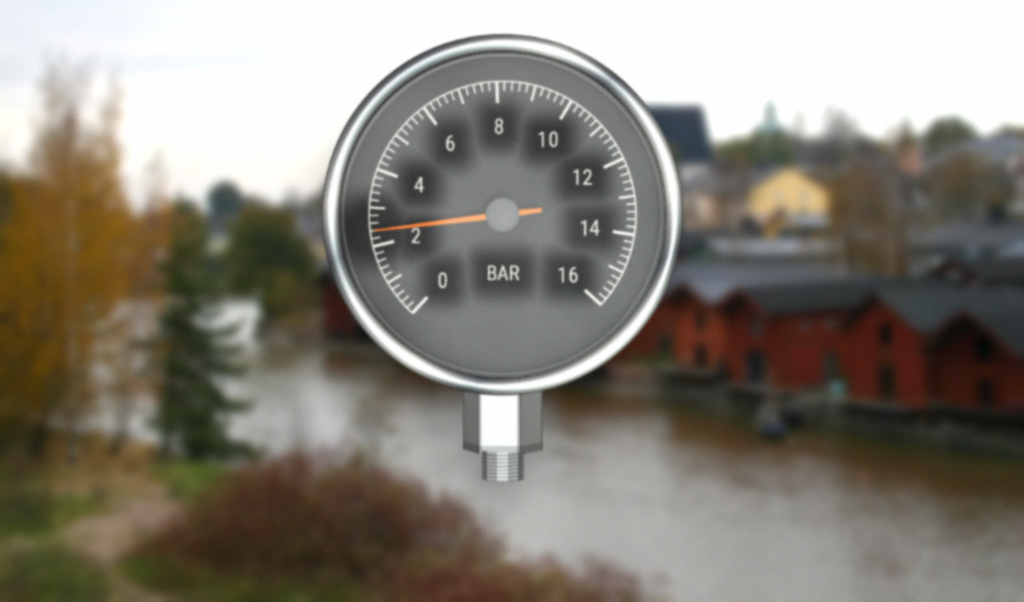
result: 2.4 bar
